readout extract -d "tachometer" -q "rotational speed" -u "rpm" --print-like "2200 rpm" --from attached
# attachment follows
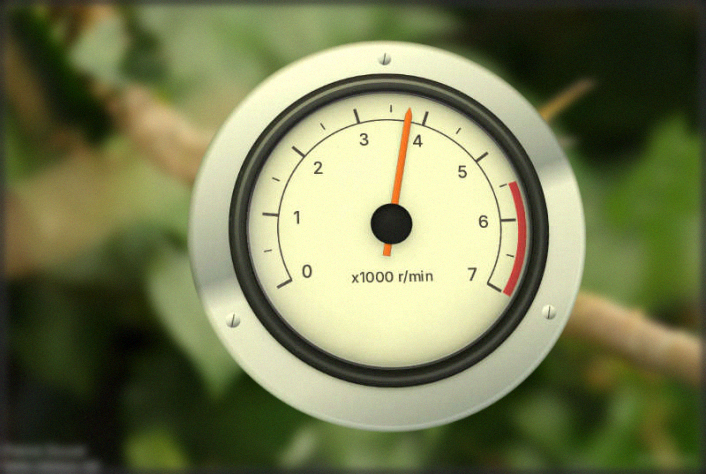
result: 3750 rpm
